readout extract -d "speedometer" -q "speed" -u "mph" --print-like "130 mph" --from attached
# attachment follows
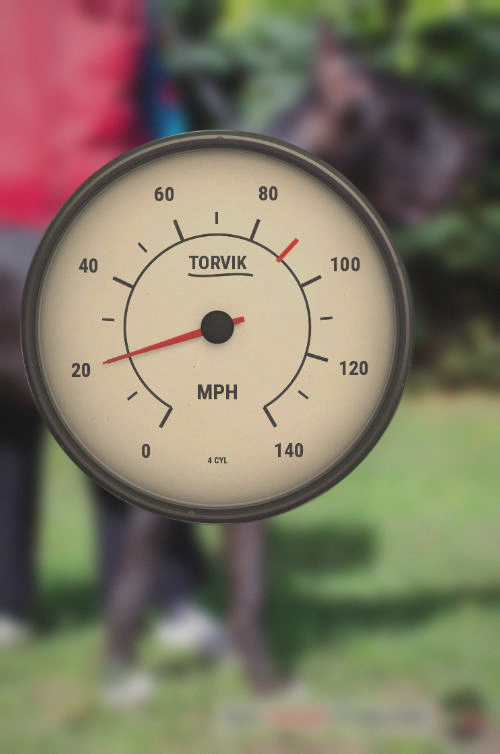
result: 20 mph
